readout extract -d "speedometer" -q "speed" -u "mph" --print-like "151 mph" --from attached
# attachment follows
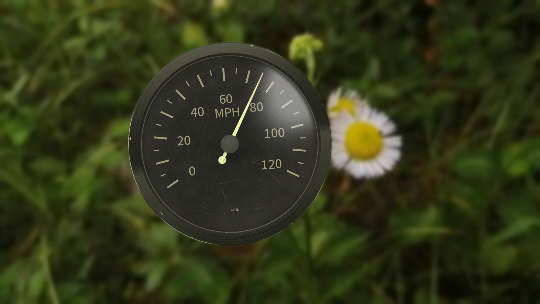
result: 75 mph
